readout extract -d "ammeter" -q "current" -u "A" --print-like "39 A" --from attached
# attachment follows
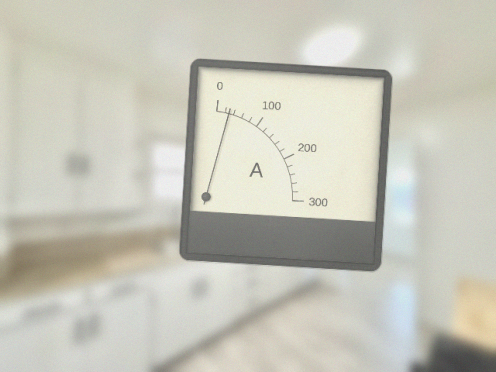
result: 30 A
